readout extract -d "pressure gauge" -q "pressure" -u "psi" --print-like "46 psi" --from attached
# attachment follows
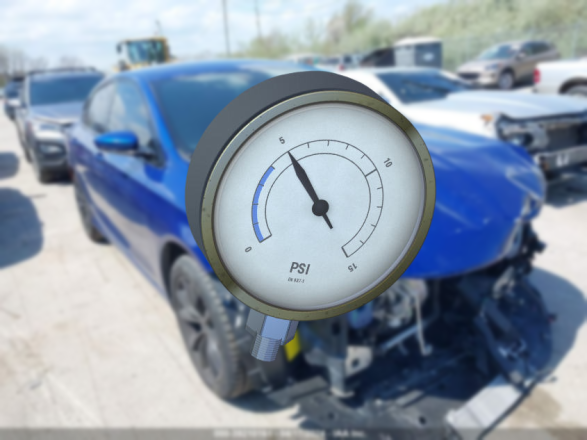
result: 5 psi
